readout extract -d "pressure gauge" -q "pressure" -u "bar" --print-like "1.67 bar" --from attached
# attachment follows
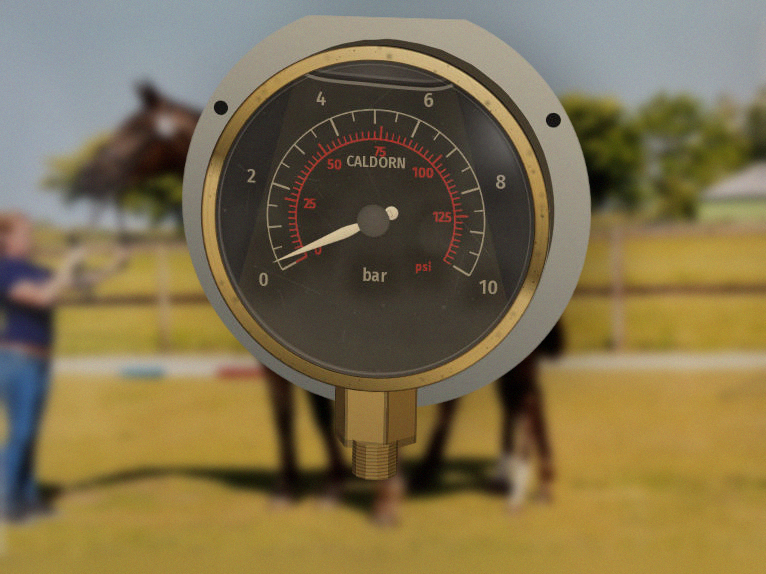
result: 0.25 bar
